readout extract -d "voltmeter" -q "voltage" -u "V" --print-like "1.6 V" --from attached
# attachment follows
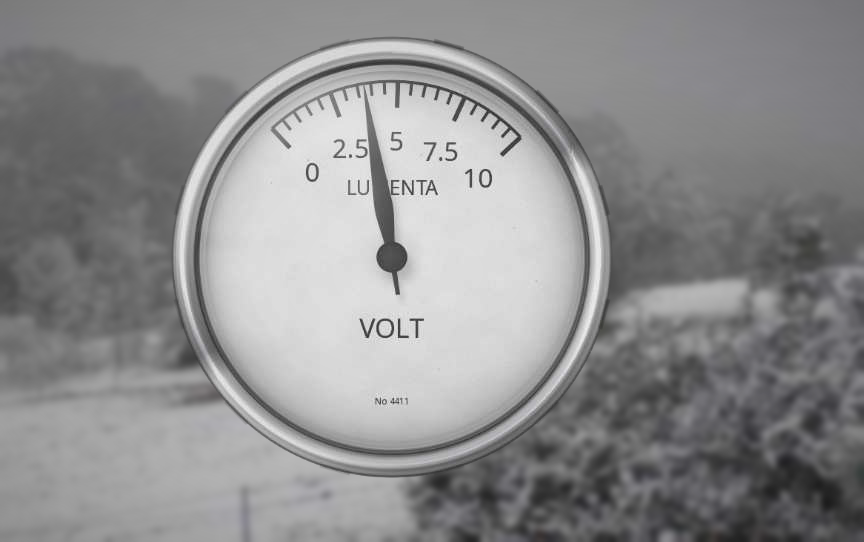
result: 3.75 V
